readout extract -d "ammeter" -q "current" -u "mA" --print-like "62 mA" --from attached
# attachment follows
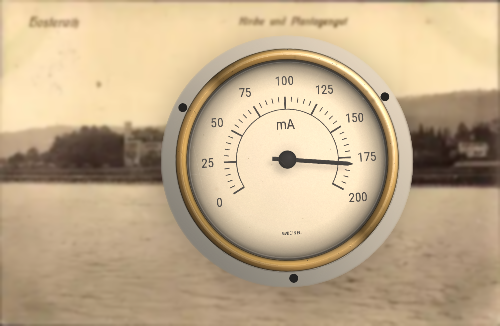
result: 180 mA
